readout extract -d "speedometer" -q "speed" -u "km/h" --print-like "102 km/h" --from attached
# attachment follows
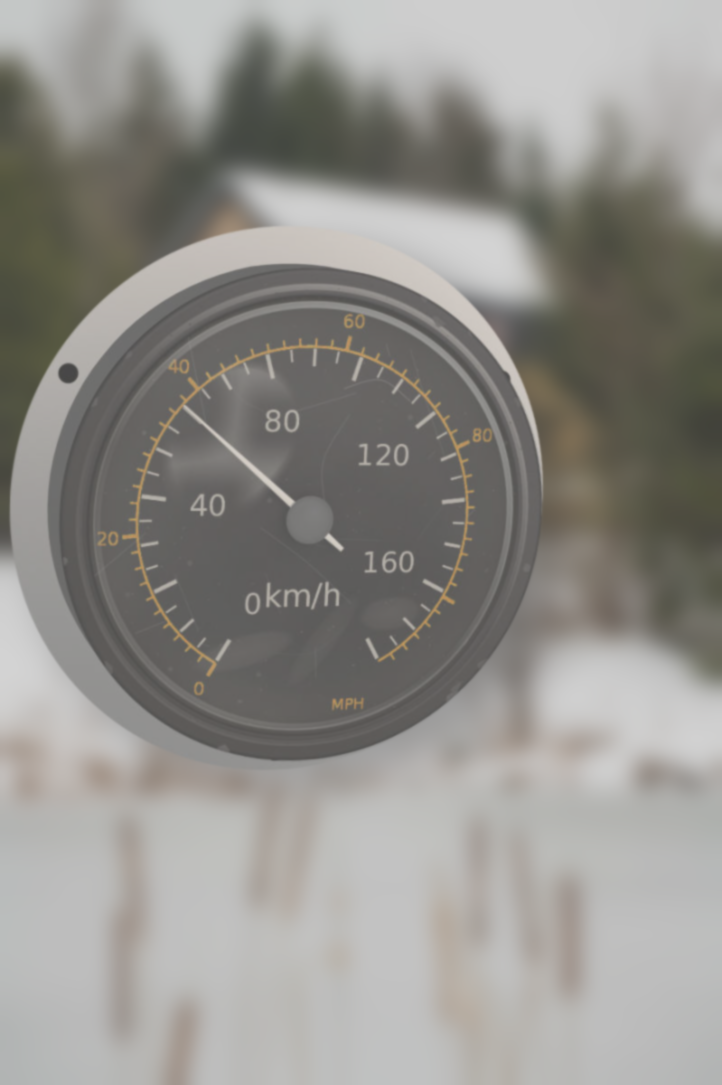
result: 60 km/h
